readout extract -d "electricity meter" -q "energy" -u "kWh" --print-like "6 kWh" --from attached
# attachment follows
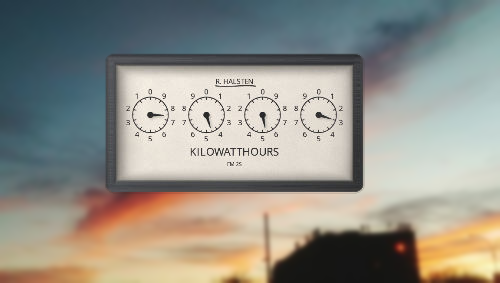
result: 7453 kWh
